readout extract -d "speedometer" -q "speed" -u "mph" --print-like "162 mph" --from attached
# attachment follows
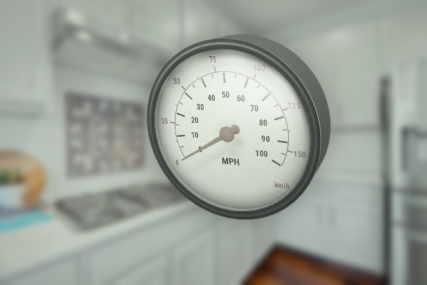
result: 0 mph
